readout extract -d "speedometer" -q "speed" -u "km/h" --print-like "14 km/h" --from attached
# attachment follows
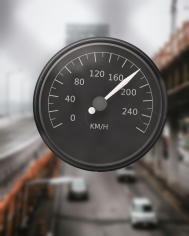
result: 180 km/h
